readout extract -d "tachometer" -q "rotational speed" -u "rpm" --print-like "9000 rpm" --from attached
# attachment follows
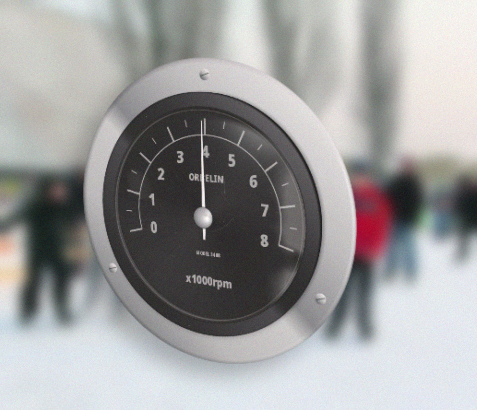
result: 4000 rpm
